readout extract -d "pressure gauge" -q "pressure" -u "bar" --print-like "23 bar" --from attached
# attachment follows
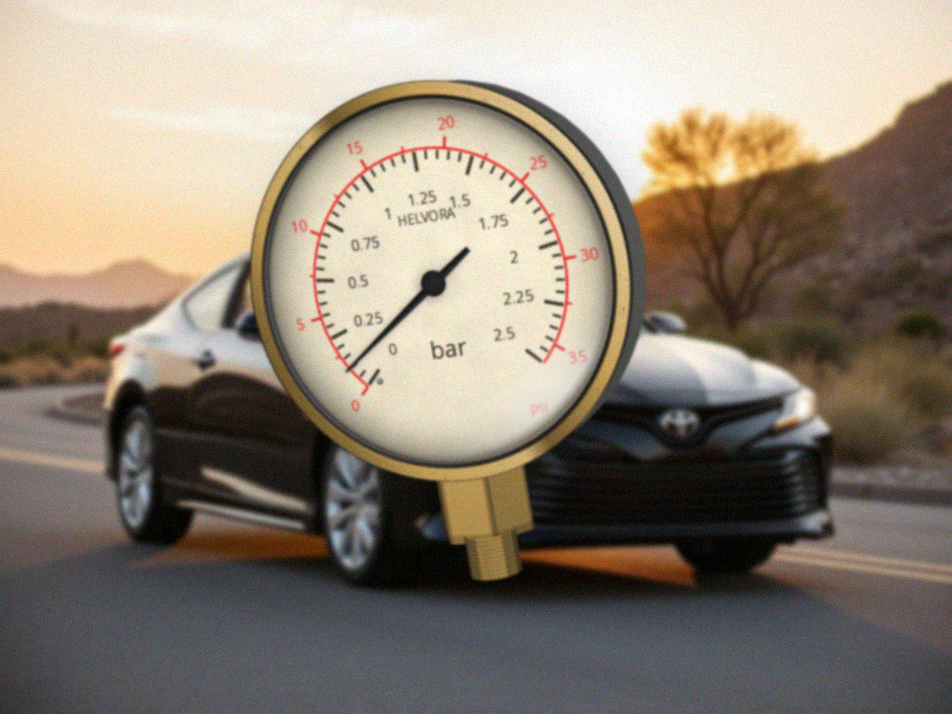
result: 0.1 bar
